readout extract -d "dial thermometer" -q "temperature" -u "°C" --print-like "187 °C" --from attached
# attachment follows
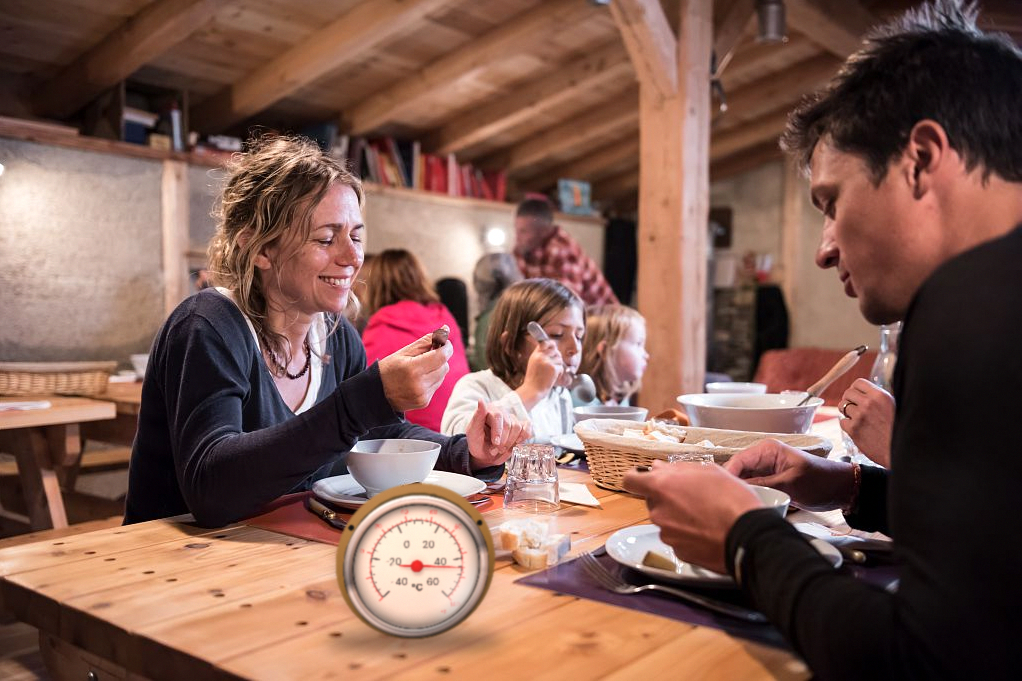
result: 44 °C
